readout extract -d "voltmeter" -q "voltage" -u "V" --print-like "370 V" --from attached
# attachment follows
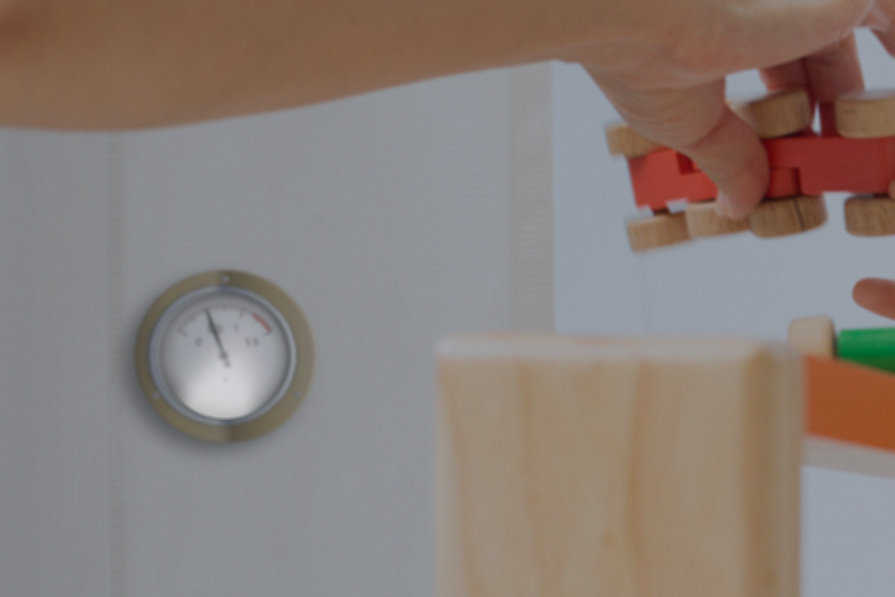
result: 0.5 V
